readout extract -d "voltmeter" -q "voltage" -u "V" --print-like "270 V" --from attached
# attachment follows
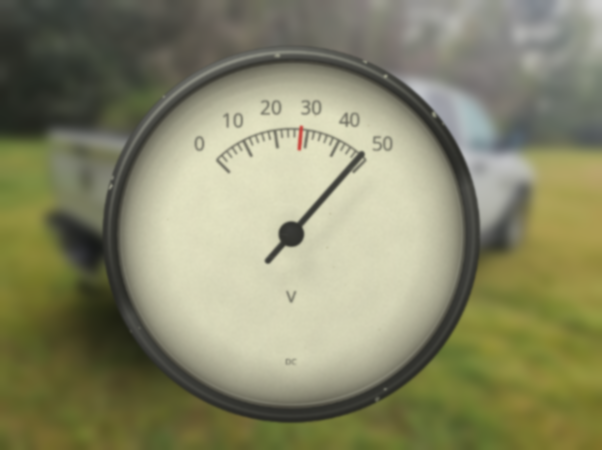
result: 48 V
